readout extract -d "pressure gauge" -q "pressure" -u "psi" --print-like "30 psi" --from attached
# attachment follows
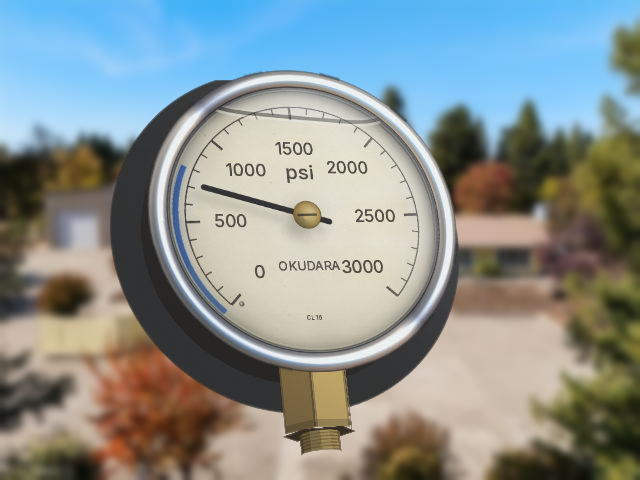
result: 700 psi
